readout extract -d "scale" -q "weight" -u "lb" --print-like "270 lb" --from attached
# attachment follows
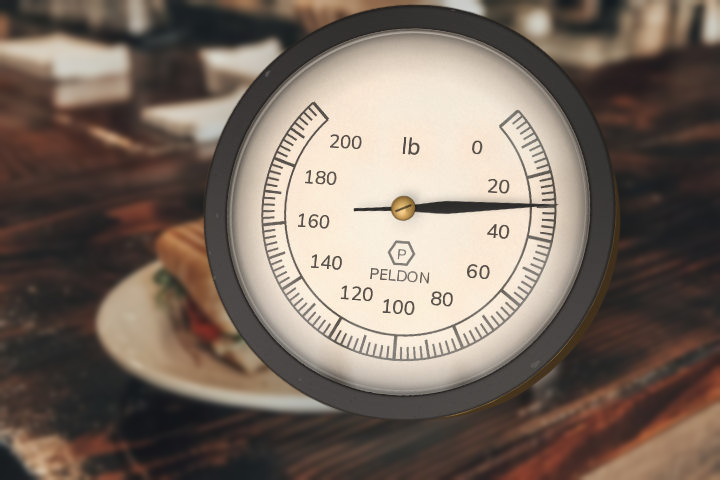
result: 30 lb
